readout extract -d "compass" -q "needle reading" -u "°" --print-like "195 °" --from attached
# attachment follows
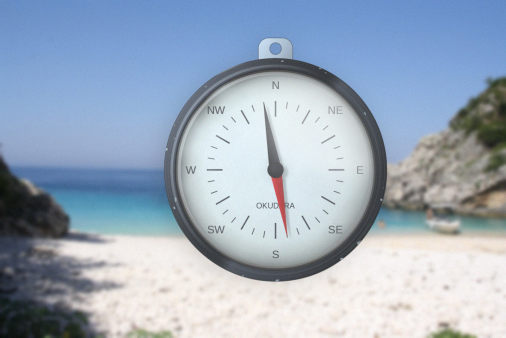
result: 170 °
